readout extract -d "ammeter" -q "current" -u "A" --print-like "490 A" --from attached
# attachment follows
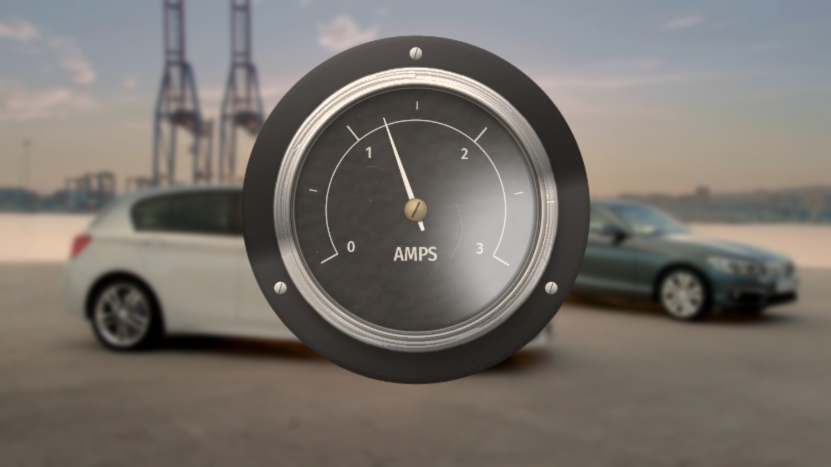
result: 1.25 A
